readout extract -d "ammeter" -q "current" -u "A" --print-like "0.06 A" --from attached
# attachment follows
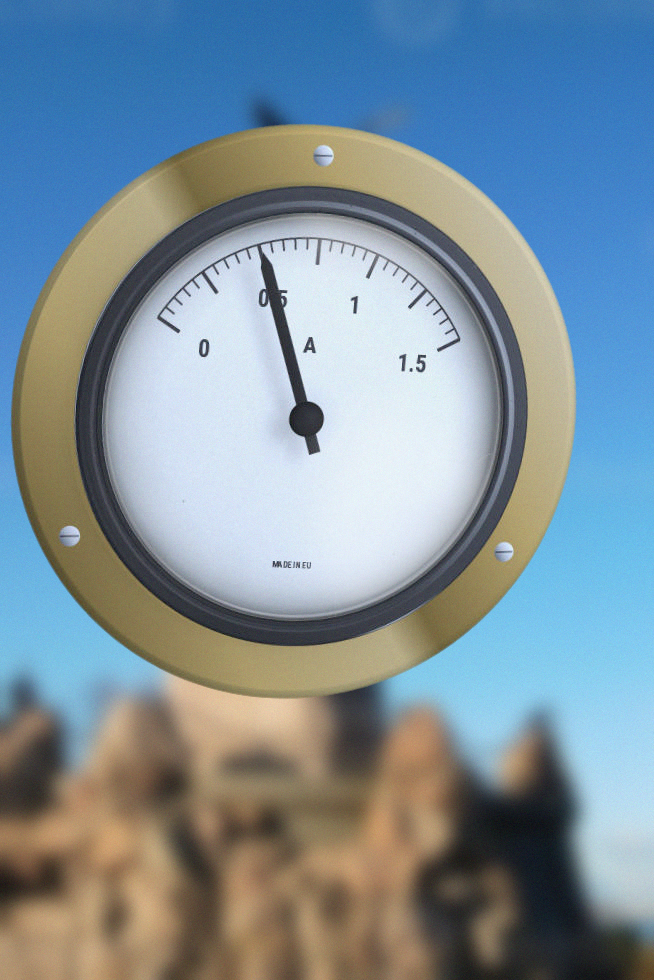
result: 0.5 A
